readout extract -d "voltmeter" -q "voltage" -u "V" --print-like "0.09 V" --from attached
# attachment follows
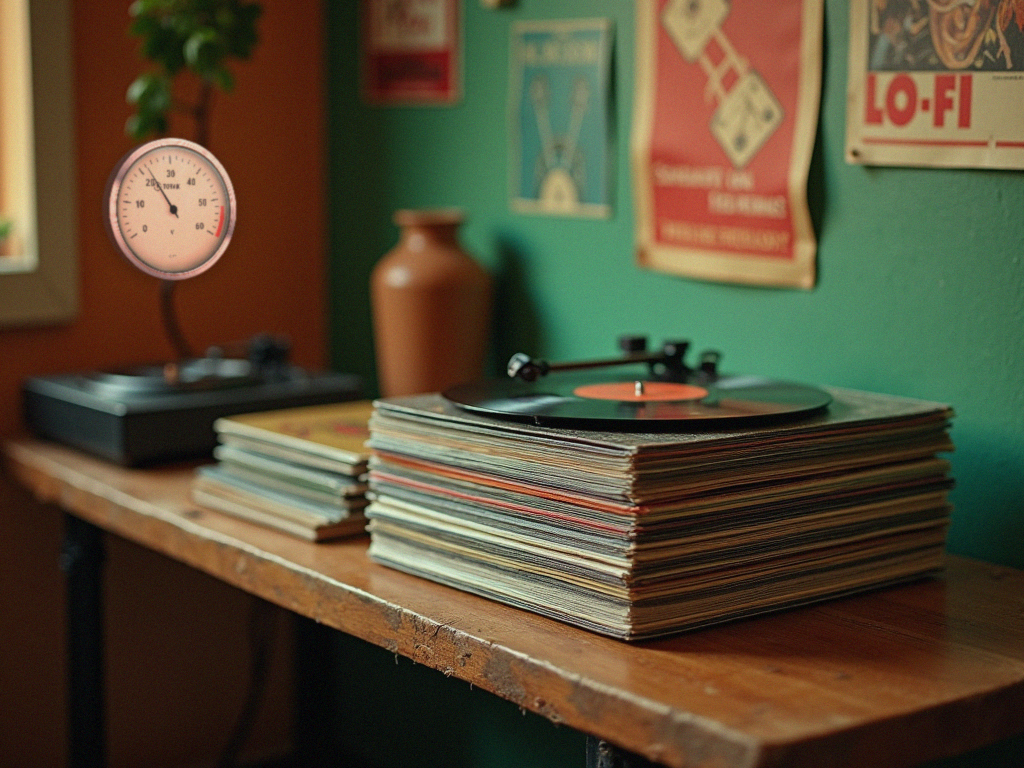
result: 22 V
